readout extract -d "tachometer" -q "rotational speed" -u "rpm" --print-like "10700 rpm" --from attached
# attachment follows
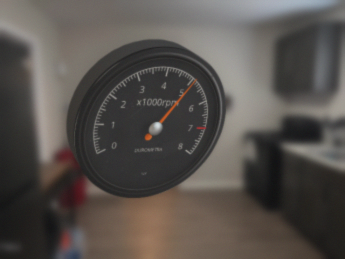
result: 5000 rpm
